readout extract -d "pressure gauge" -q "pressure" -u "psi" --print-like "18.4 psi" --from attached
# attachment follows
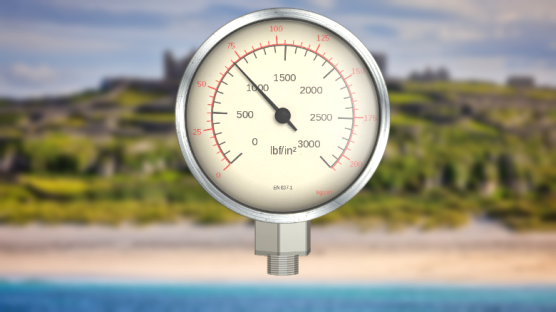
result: 1000 psi
